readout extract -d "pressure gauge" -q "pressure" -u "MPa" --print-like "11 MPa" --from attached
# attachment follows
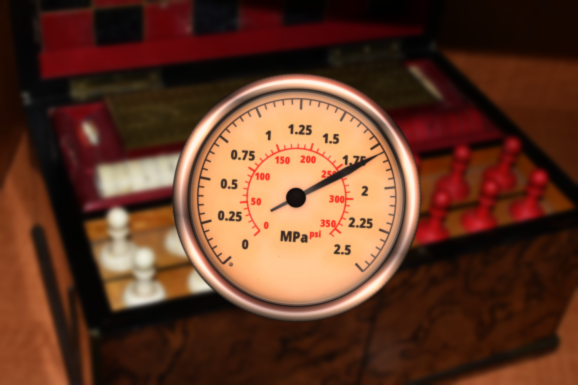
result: 1.8 MPa
